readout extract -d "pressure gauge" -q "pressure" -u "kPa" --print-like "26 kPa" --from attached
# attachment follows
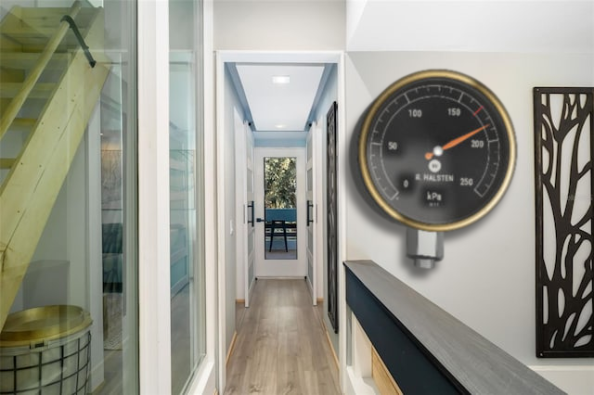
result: 185 kPa
